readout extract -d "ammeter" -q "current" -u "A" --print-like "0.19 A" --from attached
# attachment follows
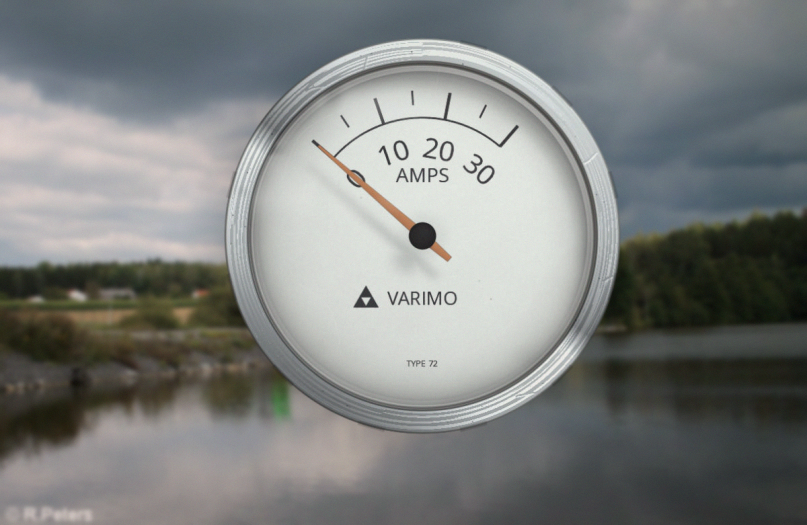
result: 0 A
